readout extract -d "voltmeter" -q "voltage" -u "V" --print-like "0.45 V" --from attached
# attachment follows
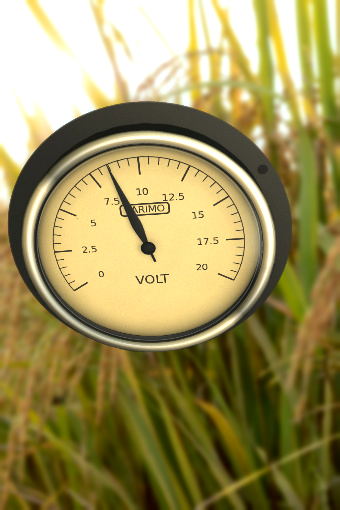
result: 8.5 V
